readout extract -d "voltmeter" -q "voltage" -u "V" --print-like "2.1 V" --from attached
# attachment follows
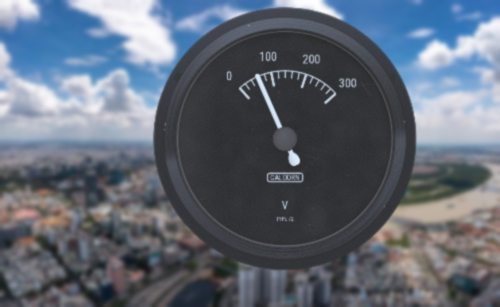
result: 60 V
